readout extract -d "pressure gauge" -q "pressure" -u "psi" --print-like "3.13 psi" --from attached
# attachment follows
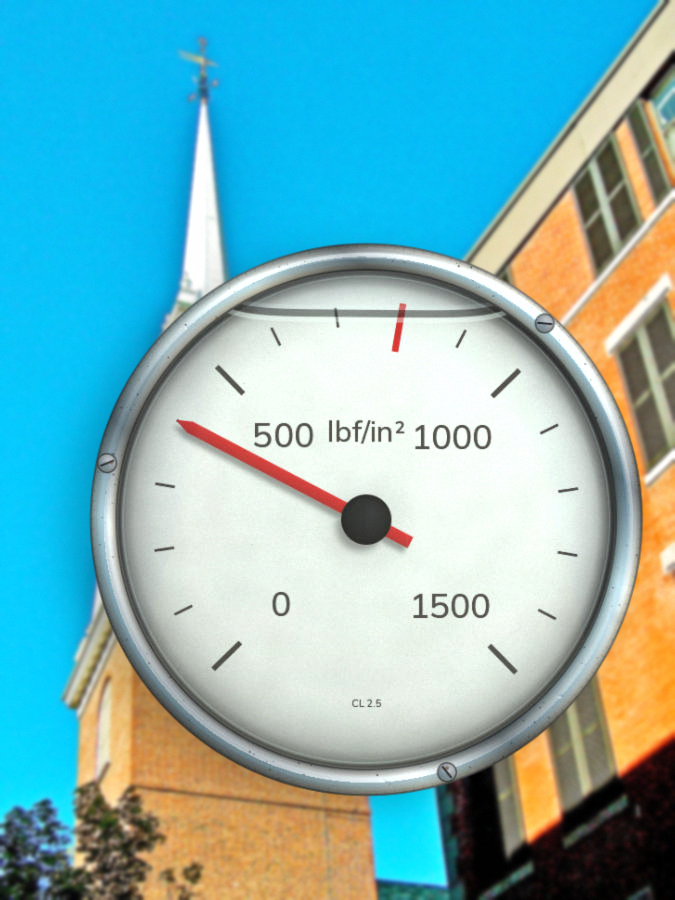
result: 400 psi
